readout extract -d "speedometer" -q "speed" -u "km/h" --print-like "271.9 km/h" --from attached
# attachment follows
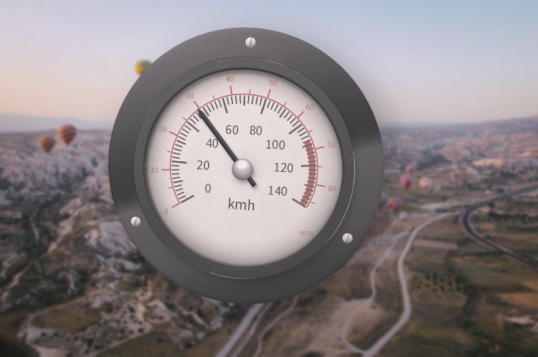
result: 48 km/h
